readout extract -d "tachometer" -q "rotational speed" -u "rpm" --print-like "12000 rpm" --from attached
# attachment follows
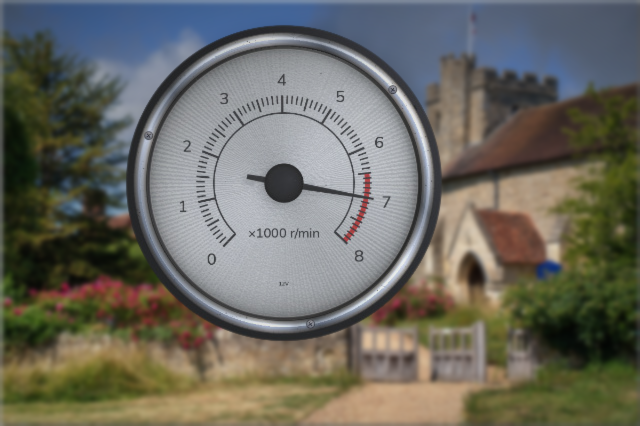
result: 7000 rpm
